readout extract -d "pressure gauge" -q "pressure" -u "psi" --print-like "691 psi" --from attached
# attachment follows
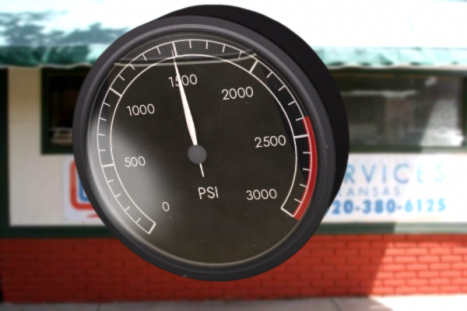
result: 1500 psi
